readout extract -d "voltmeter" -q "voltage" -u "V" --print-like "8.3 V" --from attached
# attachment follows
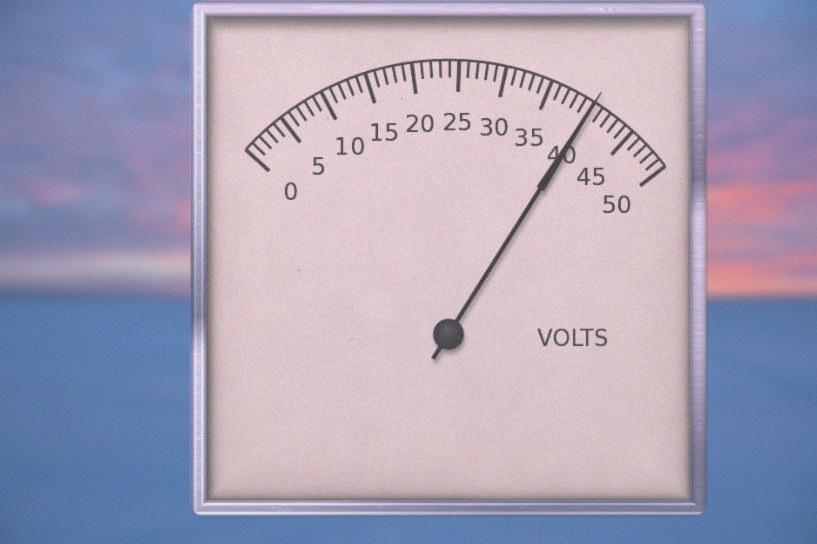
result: 40 V
